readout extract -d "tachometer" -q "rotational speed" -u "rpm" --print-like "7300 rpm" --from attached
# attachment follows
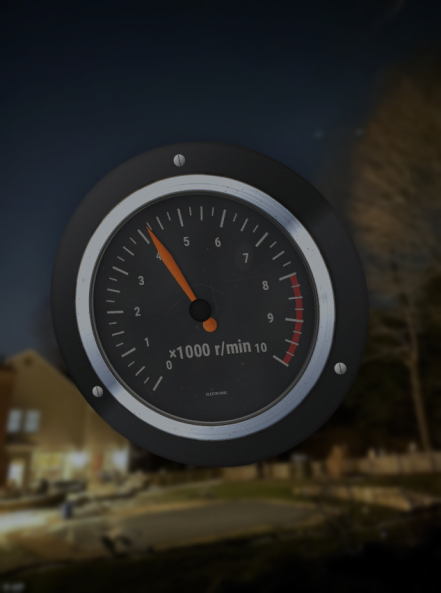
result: 4250 rpm
